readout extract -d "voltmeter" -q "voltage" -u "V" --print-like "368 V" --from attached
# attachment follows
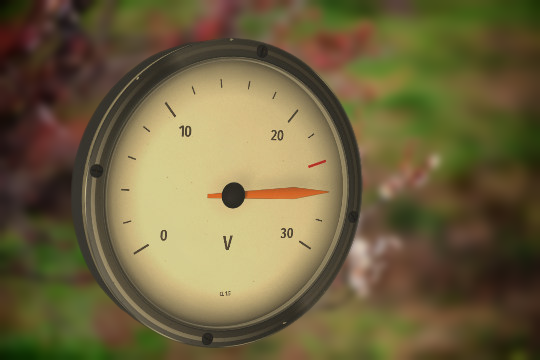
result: 26 V
